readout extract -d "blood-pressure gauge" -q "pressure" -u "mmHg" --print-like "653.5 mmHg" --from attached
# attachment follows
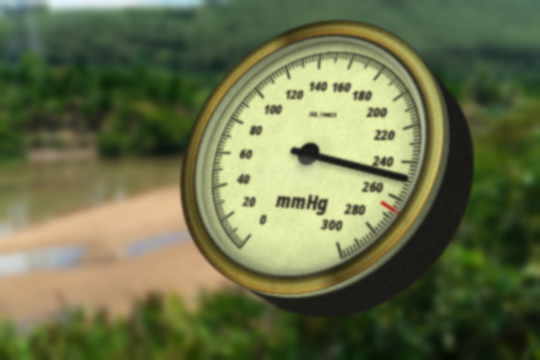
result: 250 mmHg
